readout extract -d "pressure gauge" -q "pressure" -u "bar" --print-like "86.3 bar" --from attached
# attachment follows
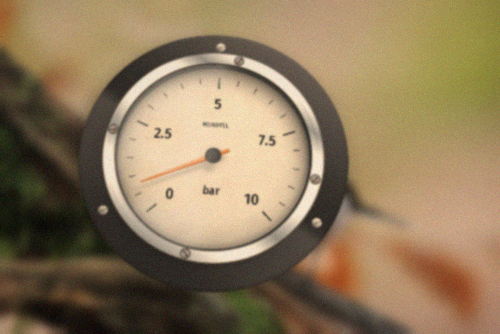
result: 0.75 bar
